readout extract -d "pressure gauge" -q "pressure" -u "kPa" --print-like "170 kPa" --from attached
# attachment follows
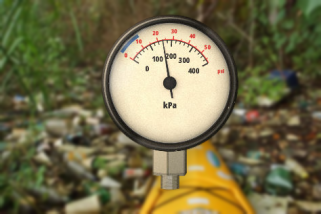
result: 160 kPa
